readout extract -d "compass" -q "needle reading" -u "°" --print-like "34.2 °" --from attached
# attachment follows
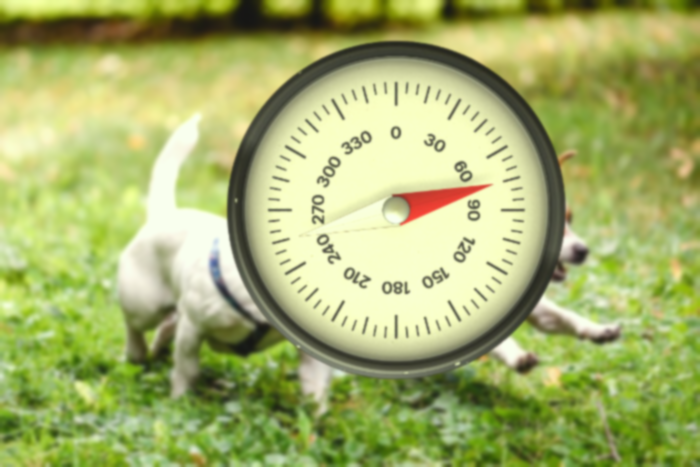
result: 75 °
